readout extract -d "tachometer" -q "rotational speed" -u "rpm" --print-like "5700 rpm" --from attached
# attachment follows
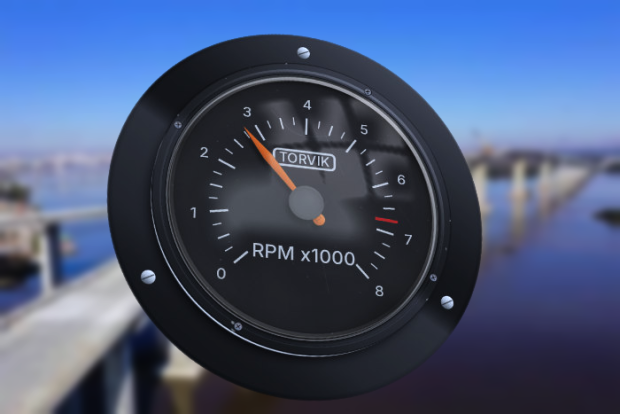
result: 2750 rpm
